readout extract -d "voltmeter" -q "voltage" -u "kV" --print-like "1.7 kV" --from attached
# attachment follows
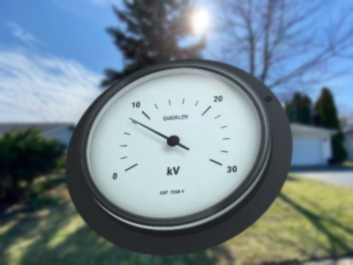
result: 8 kV
